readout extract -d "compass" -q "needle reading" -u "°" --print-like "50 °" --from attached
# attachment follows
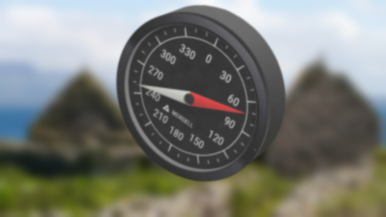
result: 70 °
